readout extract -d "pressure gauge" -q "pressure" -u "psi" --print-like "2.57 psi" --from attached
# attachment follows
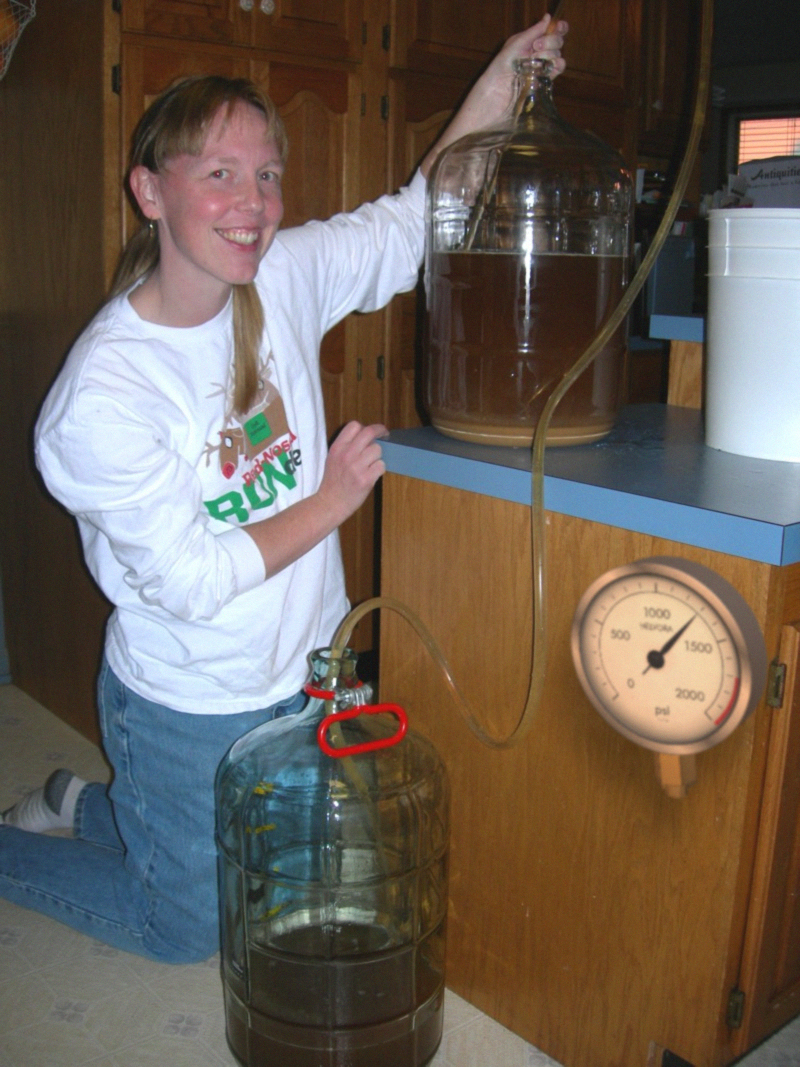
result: 1300 psi
